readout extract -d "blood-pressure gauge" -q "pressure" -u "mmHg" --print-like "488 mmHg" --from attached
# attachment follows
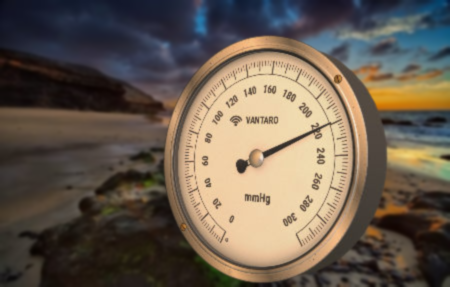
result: 220 mmHg
